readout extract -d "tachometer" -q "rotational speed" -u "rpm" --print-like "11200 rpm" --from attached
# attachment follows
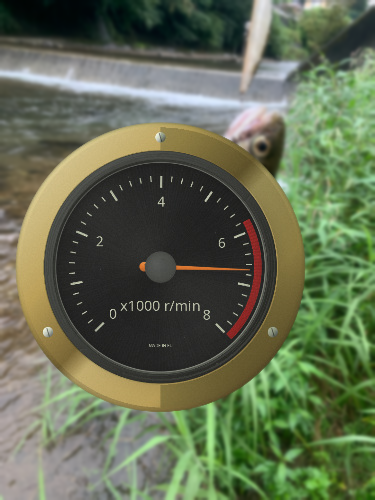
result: 6700 rpm
